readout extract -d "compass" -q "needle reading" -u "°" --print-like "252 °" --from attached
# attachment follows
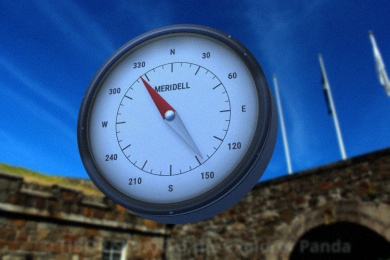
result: 325 °
